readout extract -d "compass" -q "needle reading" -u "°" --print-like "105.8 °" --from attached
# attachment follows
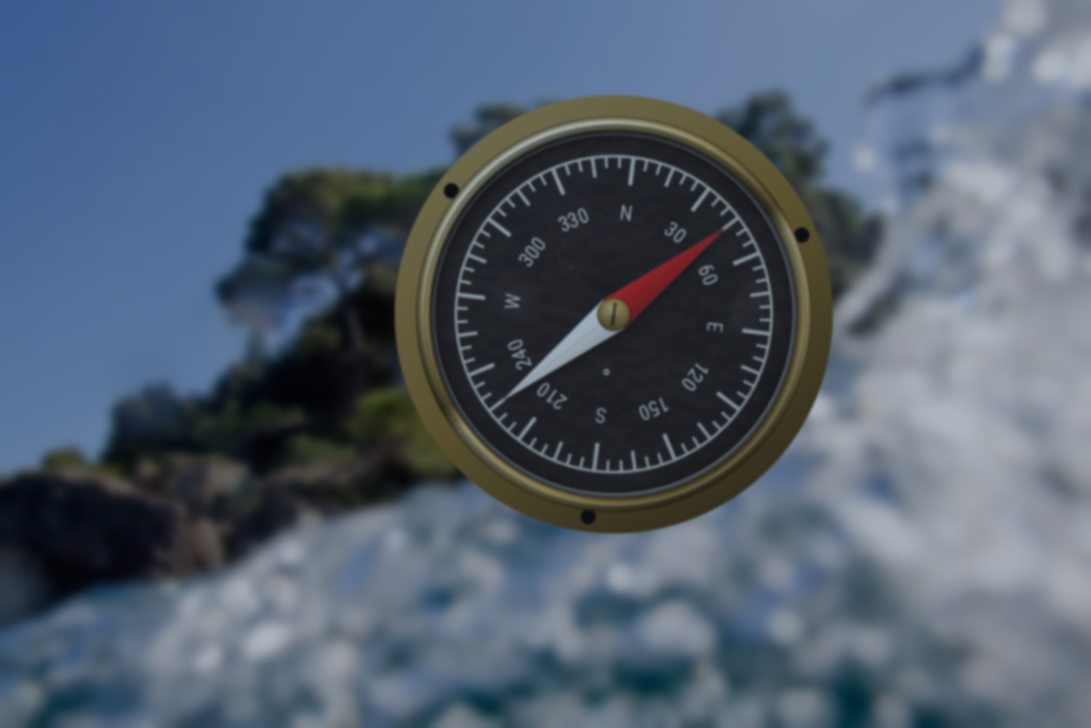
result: 45 °
